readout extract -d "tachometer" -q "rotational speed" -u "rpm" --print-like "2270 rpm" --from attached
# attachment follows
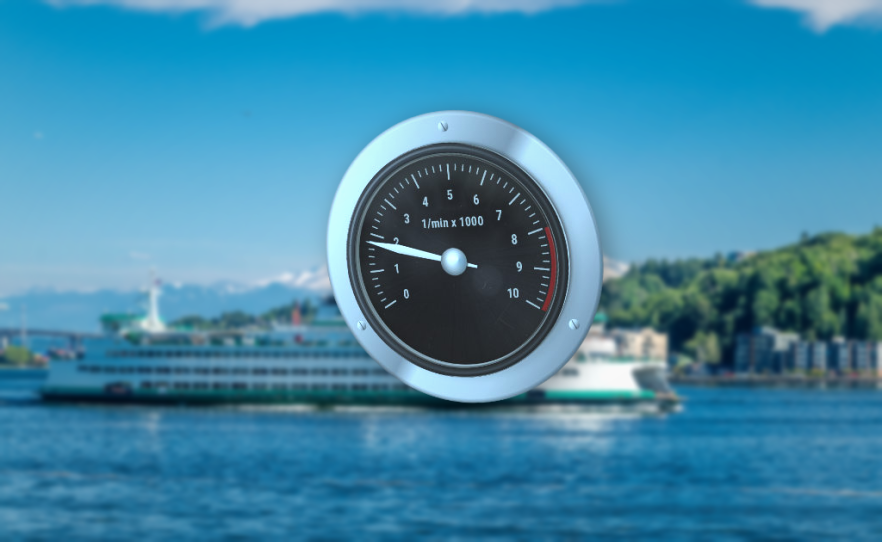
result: 1800 rpm
